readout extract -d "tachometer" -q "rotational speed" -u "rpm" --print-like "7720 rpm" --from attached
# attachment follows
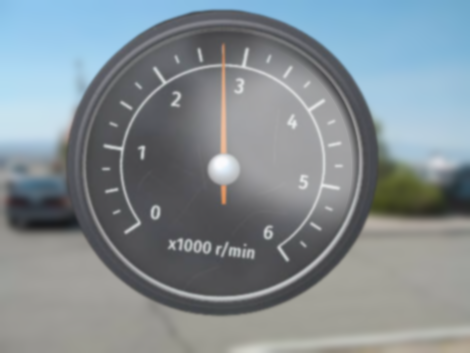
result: 2750 rpm
